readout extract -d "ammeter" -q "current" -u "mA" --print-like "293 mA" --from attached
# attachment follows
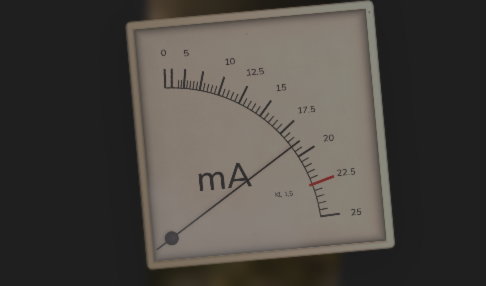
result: 19 mA
